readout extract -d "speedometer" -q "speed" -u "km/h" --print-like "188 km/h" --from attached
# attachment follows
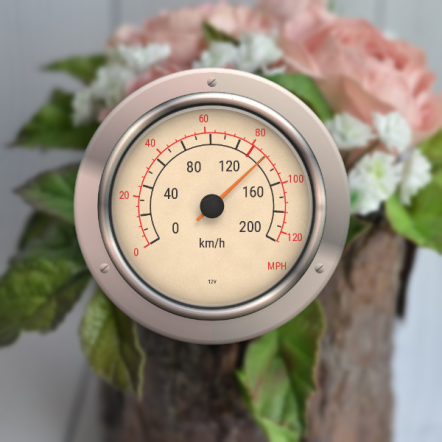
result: 140 km/h
